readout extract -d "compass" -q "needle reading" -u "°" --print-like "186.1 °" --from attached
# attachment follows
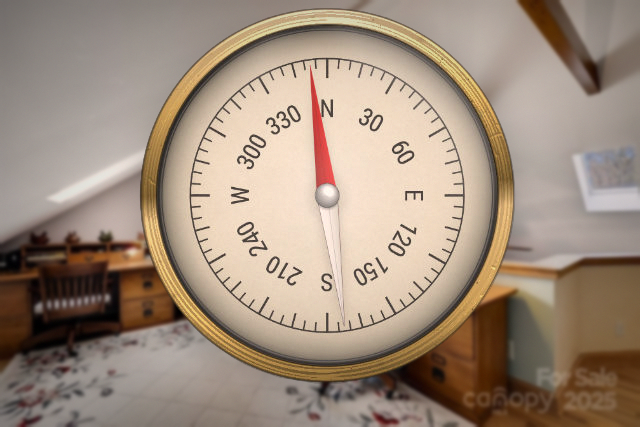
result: 352.5 °
